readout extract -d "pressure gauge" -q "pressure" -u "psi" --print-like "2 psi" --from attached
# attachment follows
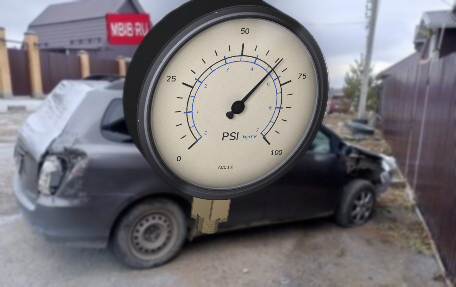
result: 65 psi
